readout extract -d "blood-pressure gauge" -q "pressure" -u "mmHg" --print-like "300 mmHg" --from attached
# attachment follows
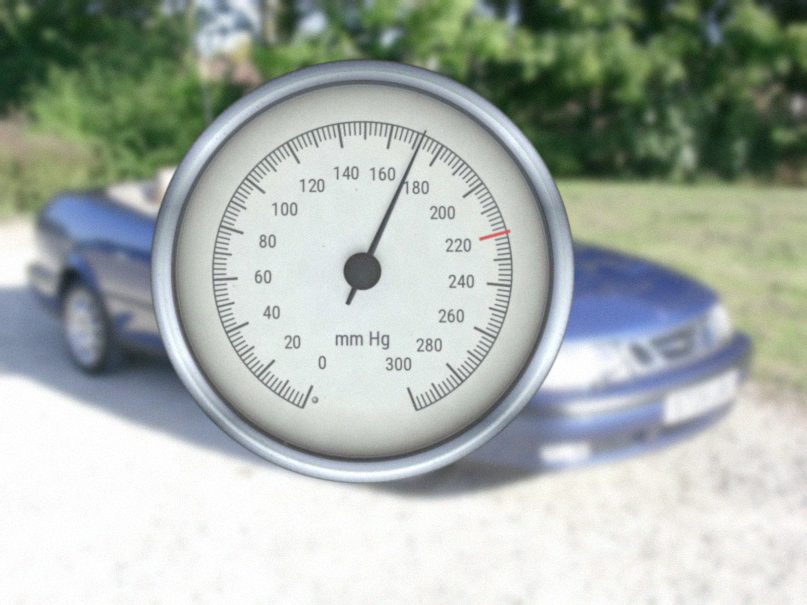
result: 172 mmHg
